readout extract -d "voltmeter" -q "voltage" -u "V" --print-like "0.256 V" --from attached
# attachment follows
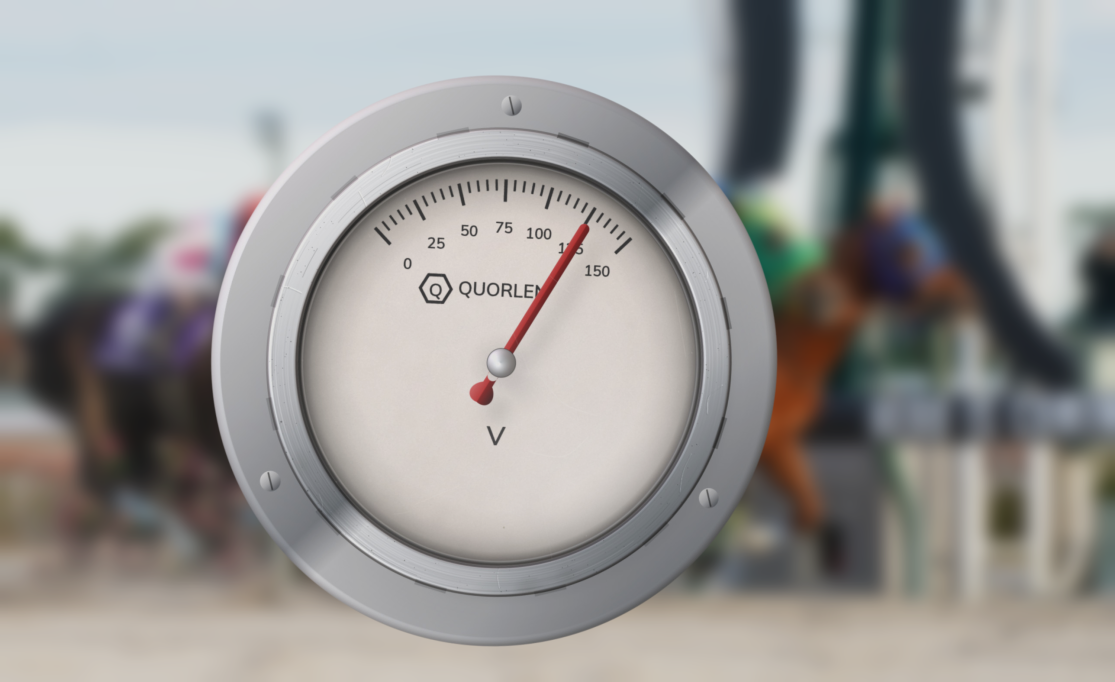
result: 125 V
